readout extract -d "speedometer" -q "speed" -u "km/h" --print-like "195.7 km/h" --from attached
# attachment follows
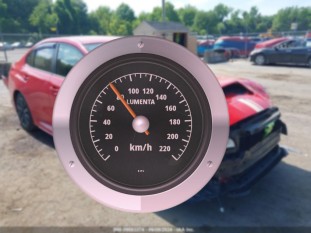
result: 80 km/h
